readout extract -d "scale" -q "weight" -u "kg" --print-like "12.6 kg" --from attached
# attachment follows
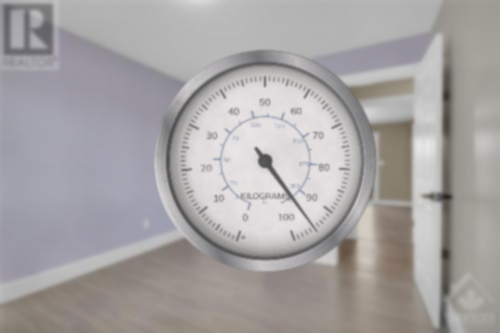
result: 95 kg
